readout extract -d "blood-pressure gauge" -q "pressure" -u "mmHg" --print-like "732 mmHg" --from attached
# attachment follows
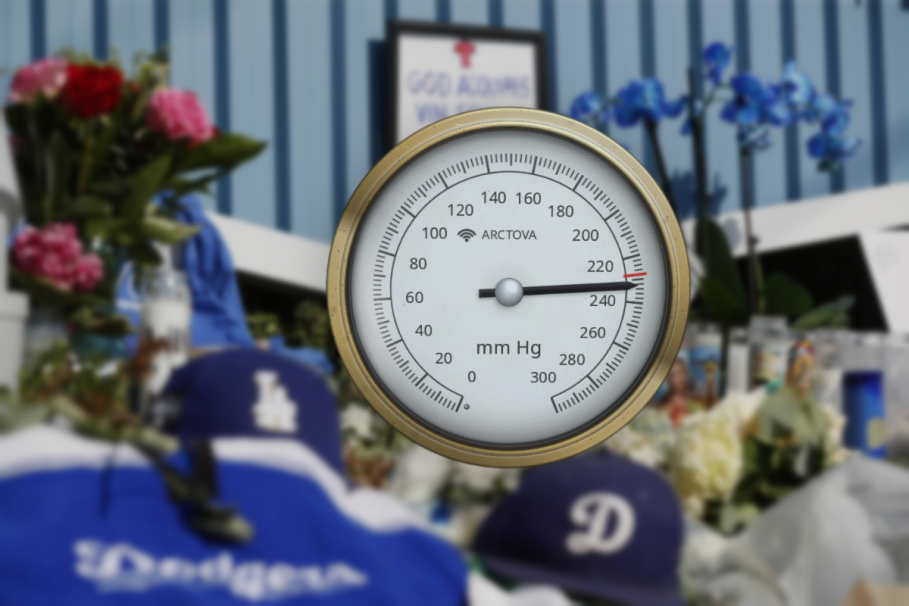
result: 232 mmHg
